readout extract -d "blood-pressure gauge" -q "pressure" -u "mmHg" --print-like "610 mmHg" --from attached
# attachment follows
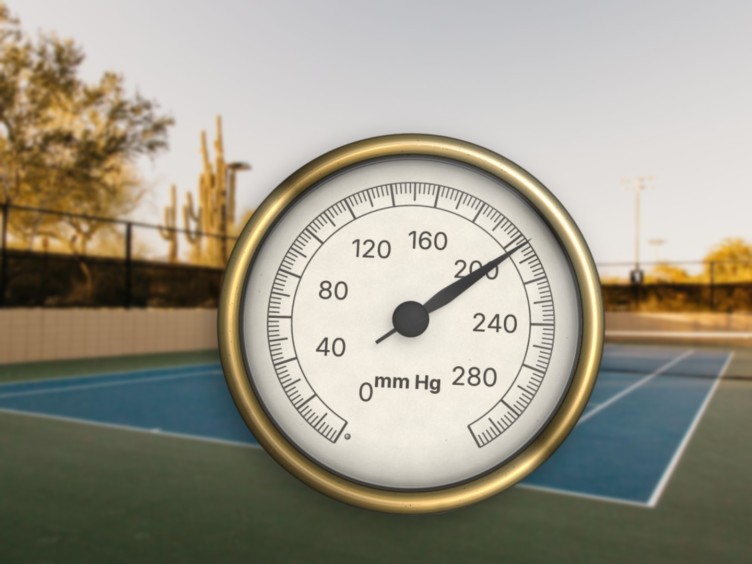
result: 204 mmHg
